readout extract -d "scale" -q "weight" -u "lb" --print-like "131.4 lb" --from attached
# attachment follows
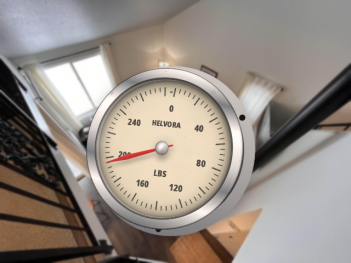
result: 196 lb
